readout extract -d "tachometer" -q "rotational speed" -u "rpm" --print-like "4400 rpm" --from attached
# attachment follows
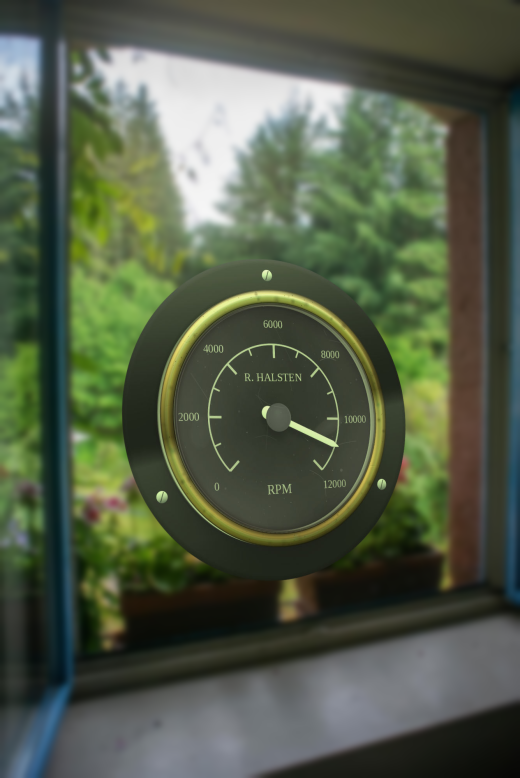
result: 11000 rpm
